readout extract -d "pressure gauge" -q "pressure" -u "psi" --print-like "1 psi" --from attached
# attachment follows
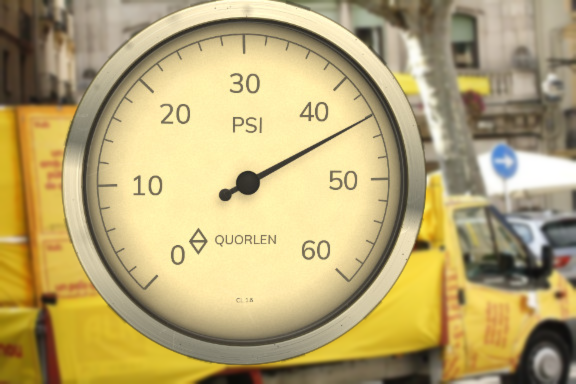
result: 44 psi
